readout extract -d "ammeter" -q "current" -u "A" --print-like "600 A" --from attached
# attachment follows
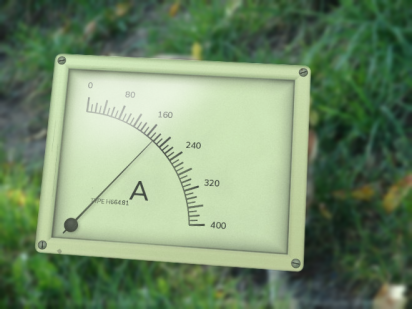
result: 180 A
